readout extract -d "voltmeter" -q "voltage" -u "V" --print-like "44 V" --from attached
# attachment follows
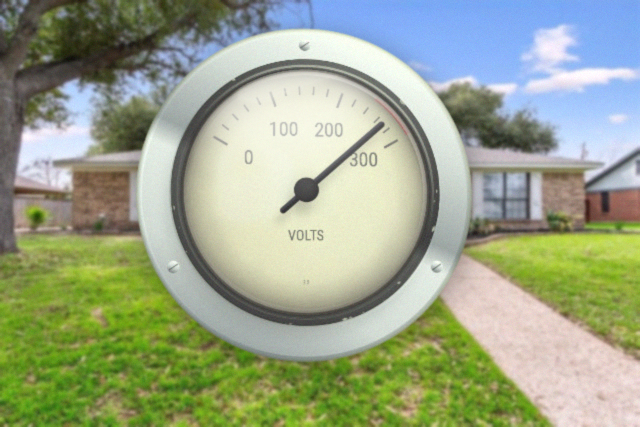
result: 270 V
